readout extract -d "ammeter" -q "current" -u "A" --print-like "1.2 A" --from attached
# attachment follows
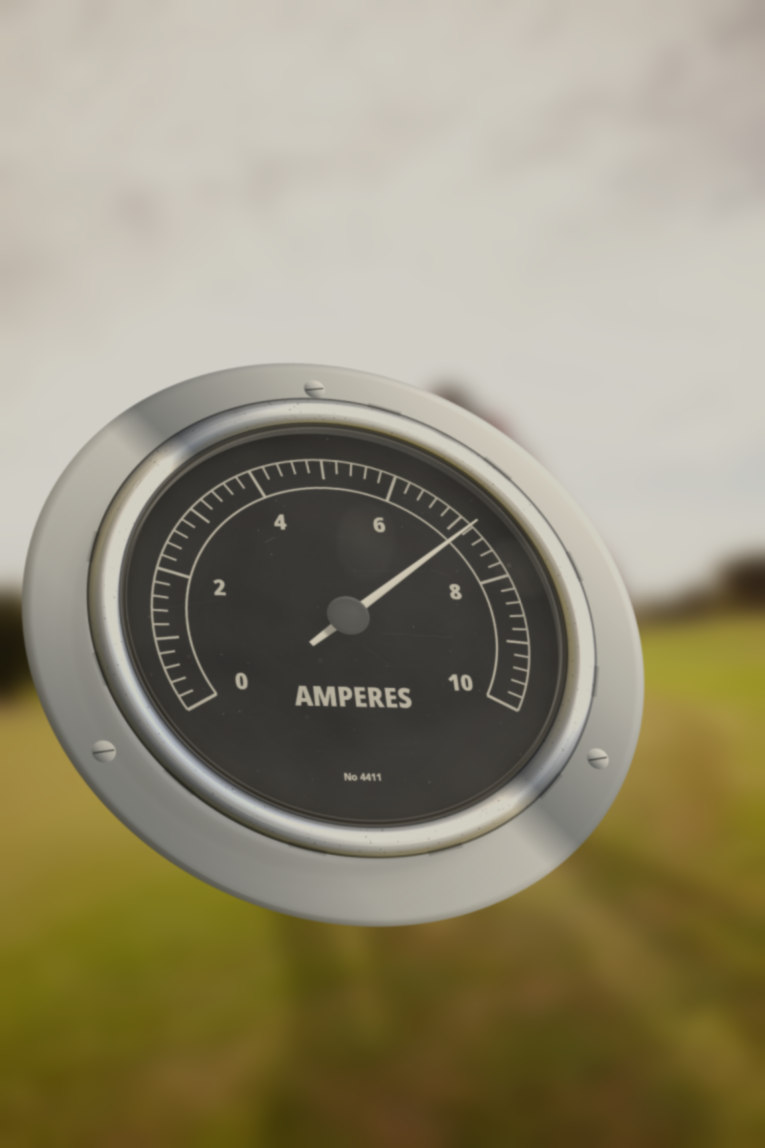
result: 7.2 A
